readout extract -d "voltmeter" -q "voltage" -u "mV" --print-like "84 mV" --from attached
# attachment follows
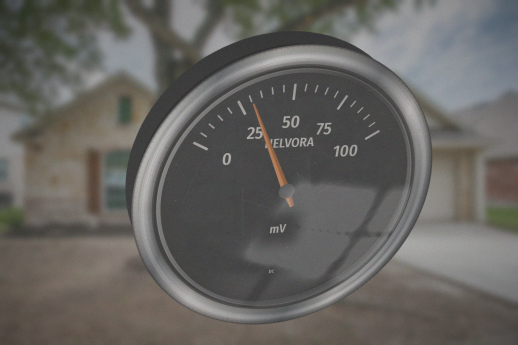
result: 30 mV
